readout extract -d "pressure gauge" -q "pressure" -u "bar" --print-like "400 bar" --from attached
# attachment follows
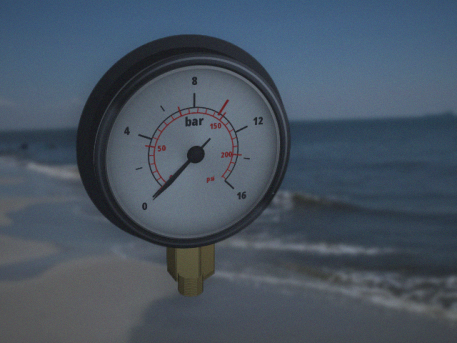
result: 0 bar
